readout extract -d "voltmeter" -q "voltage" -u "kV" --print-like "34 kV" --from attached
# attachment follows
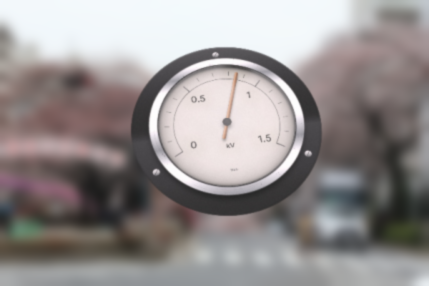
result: 0.85 kV
